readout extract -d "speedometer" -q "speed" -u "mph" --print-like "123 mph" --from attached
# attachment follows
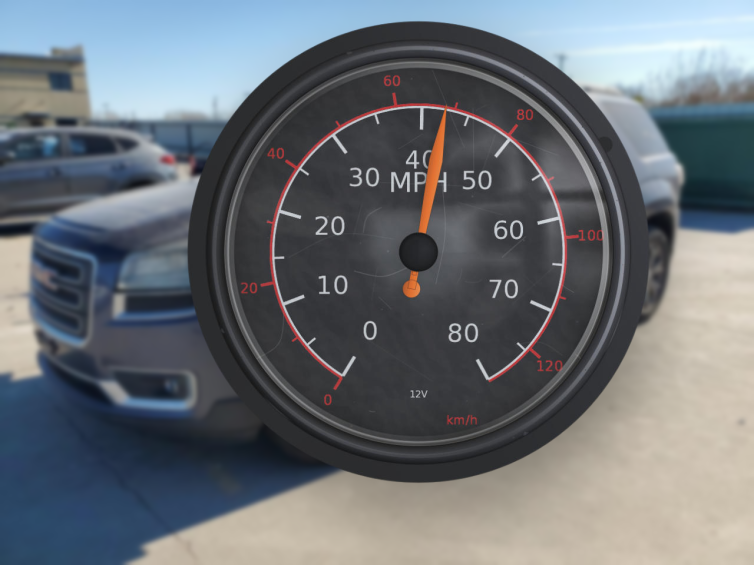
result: 42.5 mph
